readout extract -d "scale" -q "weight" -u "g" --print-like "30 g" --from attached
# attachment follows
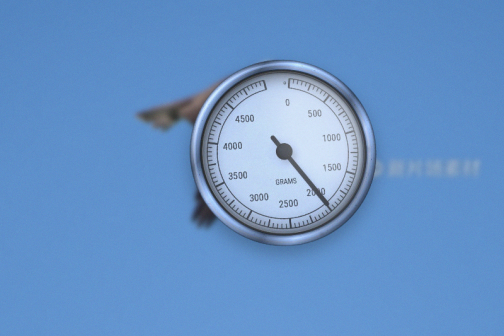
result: 2000 g
